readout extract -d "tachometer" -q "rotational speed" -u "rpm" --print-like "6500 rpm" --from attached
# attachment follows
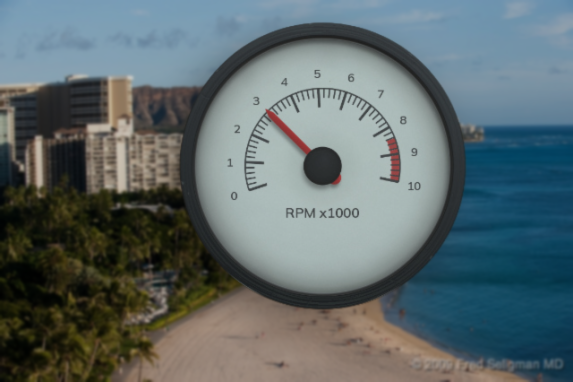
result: 3000 rpm
